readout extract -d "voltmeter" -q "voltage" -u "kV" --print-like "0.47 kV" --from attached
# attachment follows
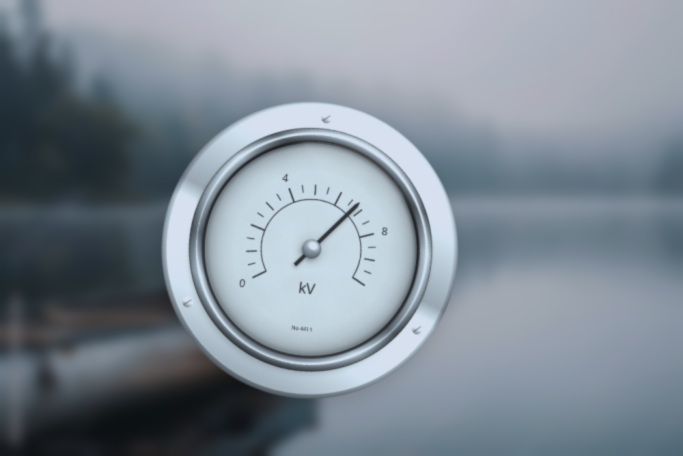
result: 6.75 kV
